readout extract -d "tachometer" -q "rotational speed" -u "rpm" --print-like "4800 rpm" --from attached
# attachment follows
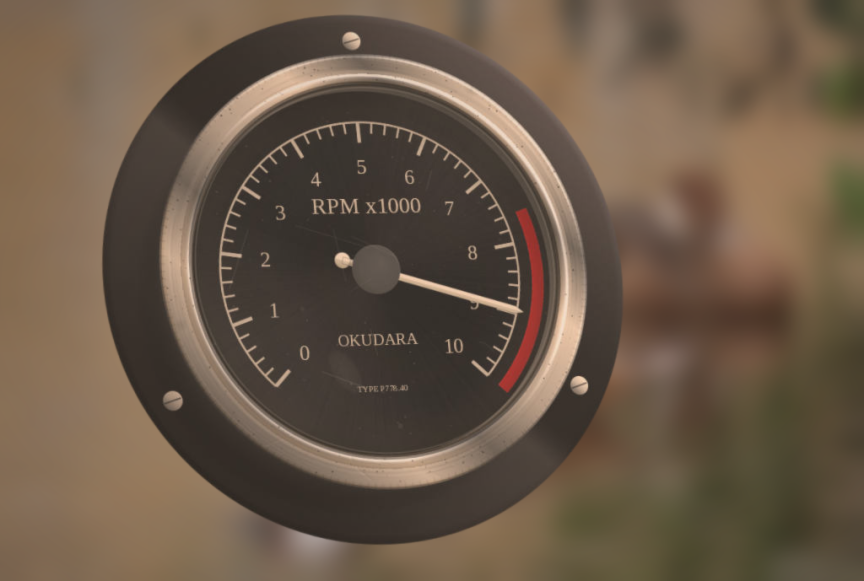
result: 9000 rpm
